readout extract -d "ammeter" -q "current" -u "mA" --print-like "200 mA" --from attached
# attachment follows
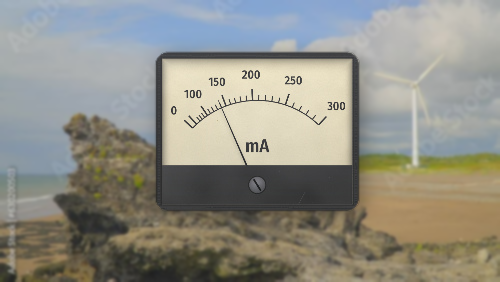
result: 140 mA
